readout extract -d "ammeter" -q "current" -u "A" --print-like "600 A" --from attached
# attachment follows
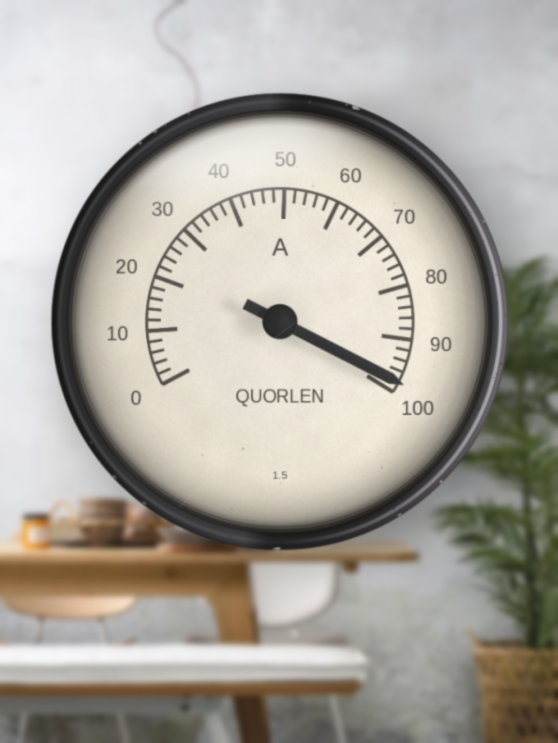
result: 98 A
